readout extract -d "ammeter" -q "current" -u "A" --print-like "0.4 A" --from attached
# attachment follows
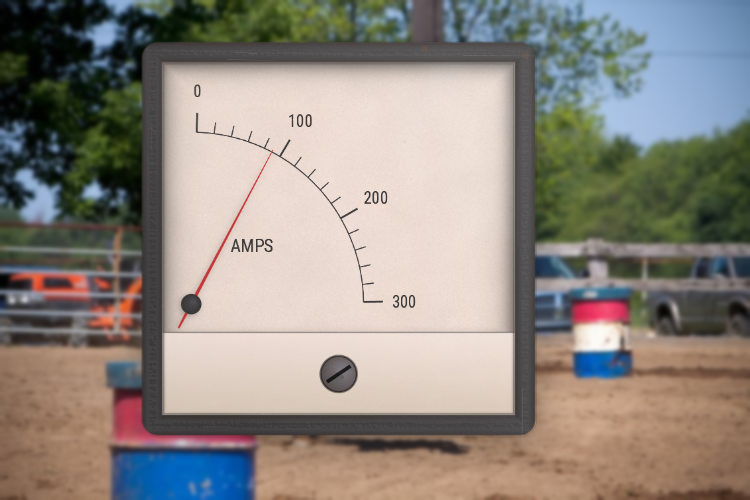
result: 90 A
